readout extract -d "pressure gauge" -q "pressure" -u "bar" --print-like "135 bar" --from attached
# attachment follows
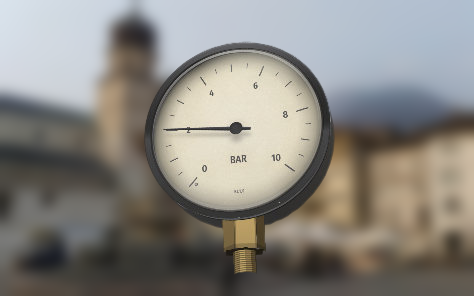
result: 2 bar
